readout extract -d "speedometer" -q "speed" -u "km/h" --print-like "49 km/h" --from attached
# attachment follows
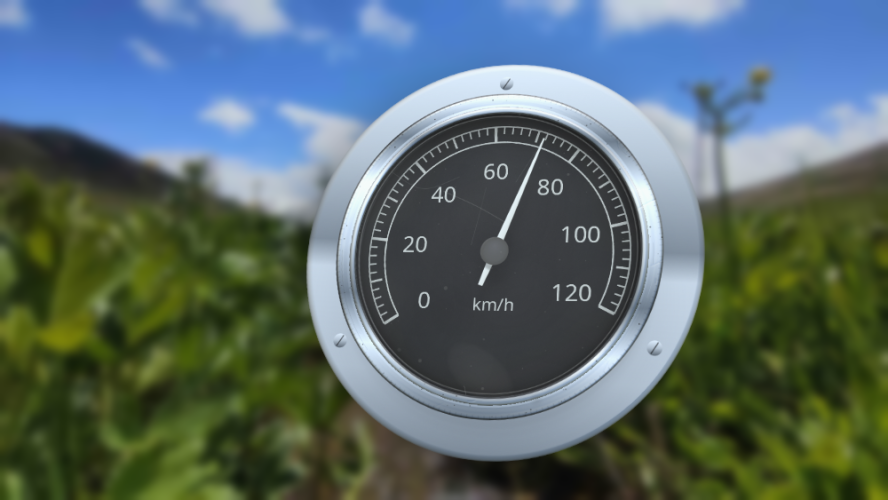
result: 72 km/h
